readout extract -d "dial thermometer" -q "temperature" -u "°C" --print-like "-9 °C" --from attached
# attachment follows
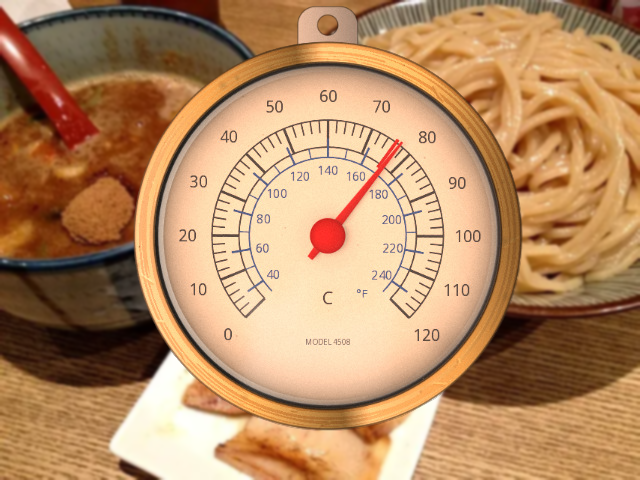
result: 77 °C
